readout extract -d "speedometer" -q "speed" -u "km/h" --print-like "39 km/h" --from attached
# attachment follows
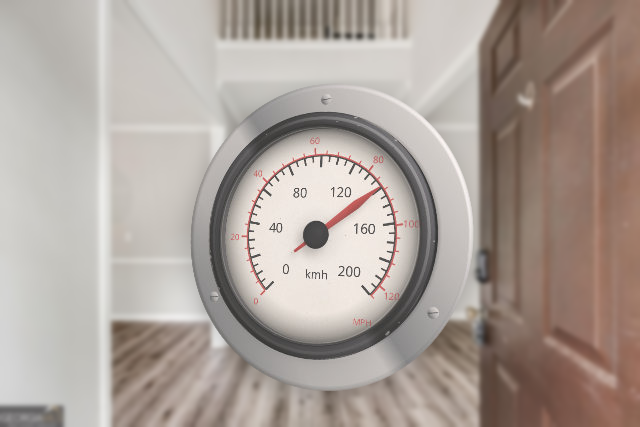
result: 140 km/h
